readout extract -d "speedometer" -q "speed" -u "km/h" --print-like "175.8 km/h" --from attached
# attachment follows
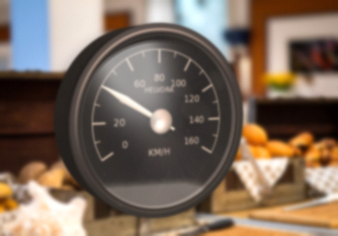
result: 40 km/h
